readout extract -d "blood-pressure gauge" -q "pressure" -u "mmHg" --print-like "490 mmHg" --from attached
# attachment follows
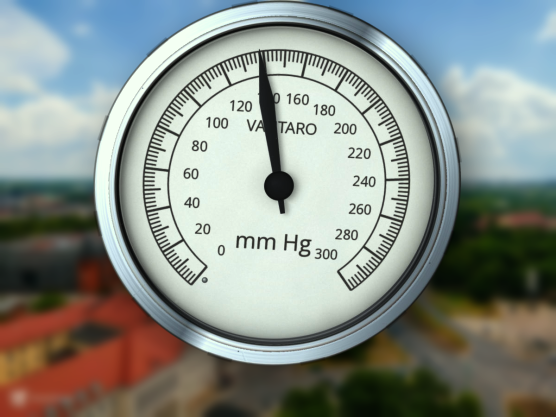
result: 138 mmHg
